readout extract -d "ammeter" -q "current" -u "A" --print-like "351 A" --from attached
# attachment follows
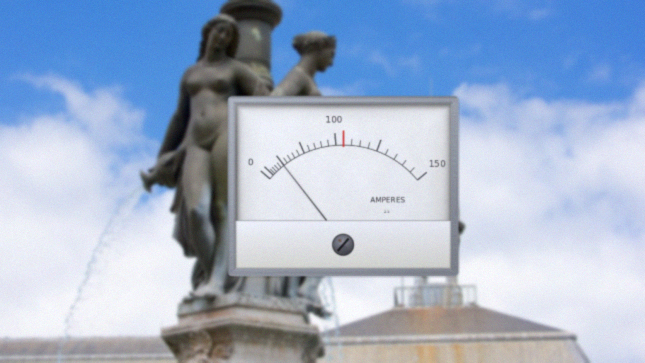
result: 50 A
